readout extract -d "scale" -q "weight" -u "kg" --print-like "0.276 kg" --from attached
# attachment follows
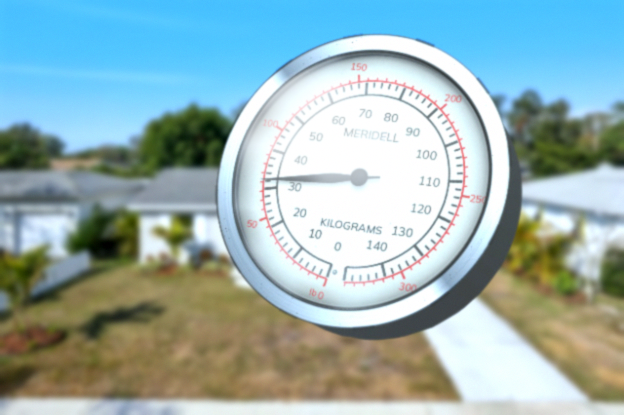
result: 32 kg
